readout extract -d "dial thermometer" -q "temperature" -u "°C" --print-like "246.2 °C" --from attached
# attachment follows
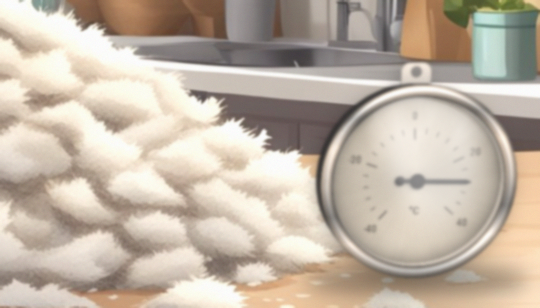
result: 28 °C
